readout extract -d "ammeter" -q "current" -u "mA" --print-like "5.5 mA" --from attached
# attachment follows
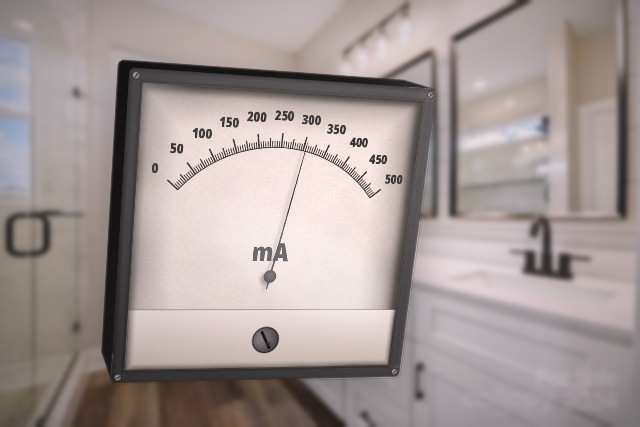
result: 300 mA
